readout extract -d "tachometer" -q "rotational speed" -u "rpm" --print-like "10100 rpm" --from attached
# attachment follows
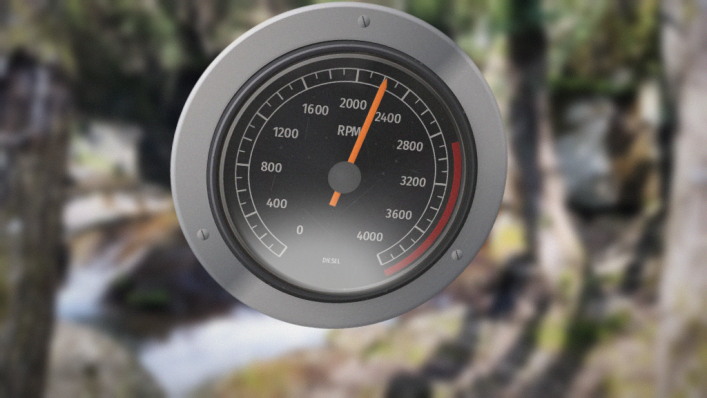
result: 2200 rpm
